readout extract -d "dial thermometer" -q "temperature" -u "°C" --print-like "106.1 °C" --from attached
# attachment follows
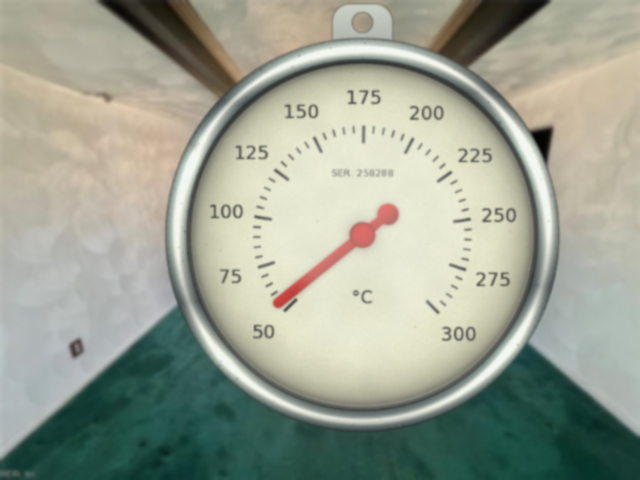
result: 55 °C
